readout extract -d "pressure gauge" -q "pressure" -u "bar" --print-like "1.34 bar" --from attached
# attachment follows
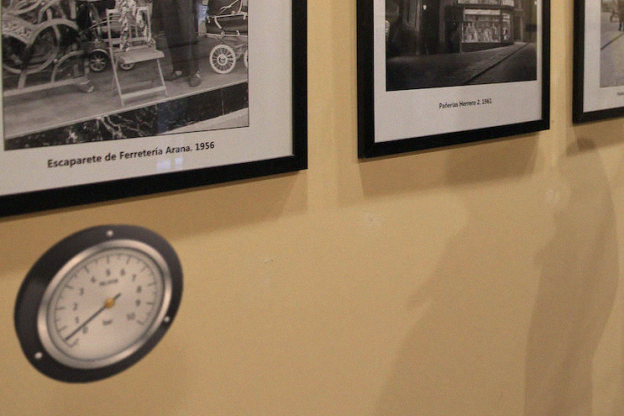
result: 0.5 bar
